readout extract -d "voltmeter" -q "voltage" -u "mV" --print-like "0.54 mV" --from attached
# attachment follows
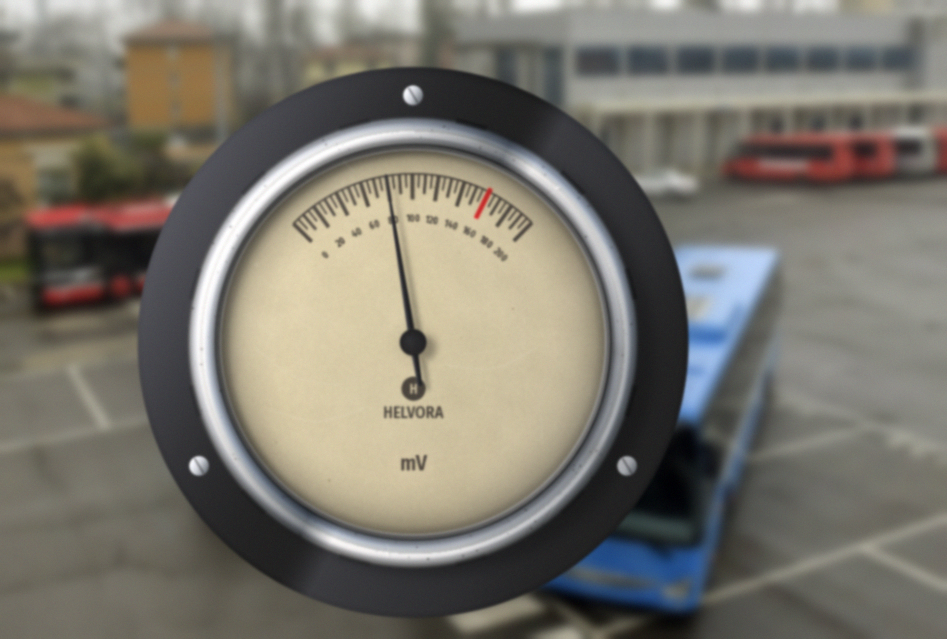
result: 80 mV
